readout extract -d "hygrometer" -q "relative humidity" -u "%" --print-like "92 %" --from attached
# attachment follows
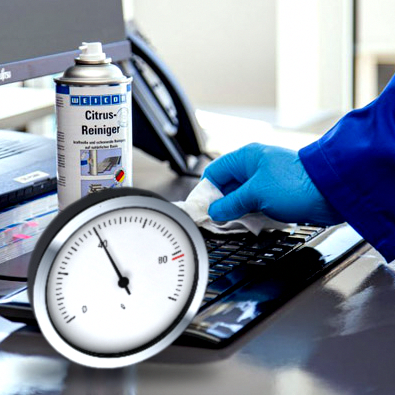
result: 40 %
